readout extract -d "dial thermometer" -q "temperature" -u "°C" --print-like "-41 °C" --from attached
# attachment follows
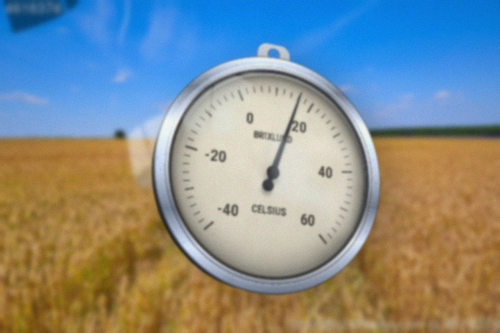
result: 16 °C
